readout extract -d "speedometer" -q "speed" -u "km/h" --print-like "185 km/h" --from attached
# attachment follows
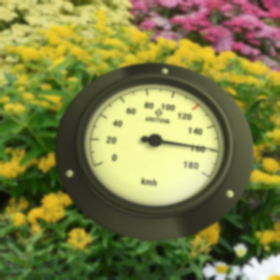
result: 160 km/h
